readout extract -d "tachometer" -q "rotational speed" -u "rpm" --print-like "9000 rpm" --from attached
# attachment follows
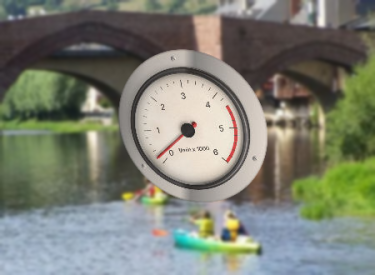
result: 200 rpm
